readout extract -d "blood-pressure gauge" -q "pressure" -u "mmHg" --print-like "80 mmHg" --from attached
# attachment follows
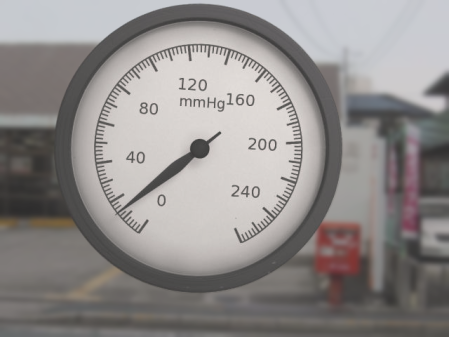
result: 14 mmHg
